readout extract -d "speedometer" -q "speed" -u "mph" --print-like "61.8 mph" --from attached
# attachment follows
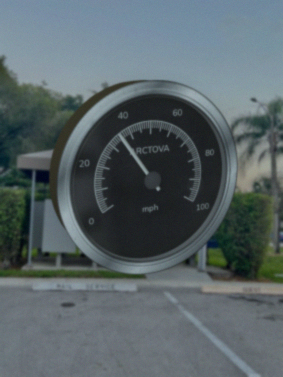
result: 35 mph
